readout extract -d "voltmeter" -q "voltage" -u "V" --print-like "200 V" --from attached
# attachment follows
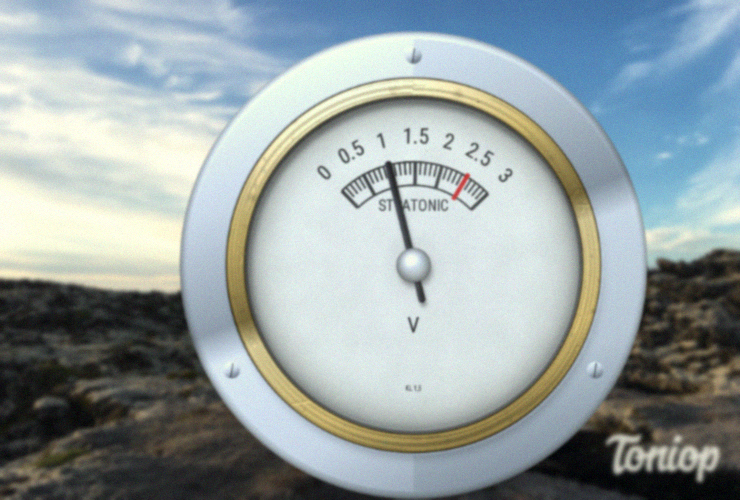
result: 1 V
